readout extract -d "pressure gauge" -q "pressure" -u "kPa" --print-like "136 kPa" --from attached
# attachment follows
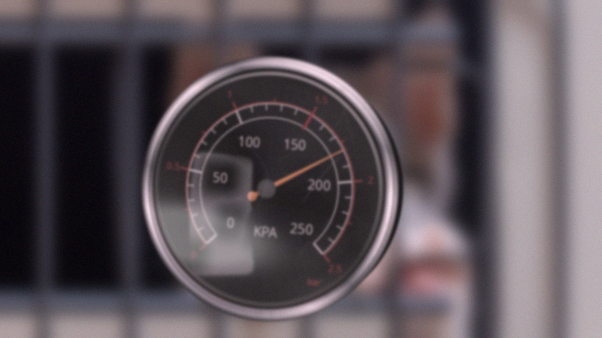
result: 180 kPa
